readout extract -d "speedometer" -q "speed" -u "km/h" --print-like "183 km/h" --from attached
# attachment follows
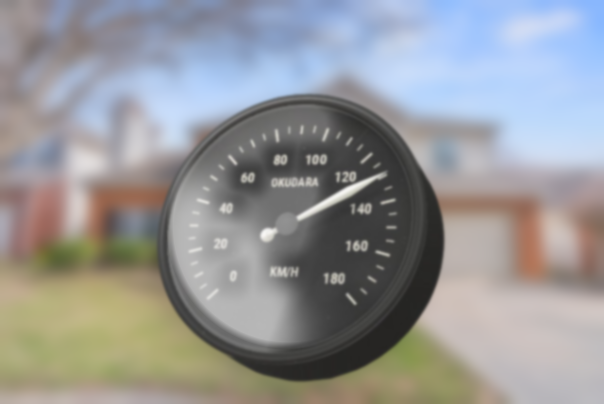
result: 130 km/h
